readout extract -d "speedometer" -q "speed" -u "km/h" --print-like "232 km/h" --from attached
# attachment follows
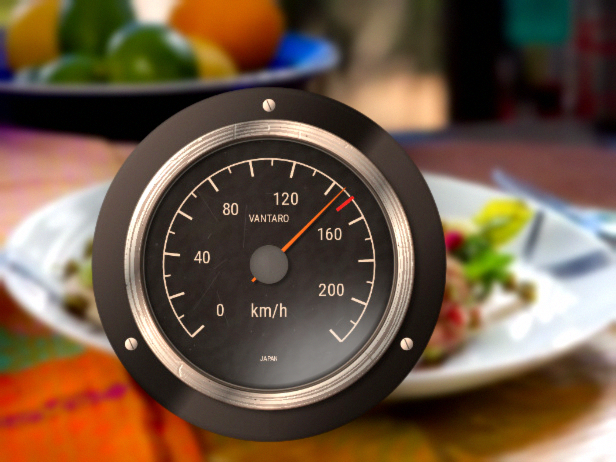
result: 145 km/h
